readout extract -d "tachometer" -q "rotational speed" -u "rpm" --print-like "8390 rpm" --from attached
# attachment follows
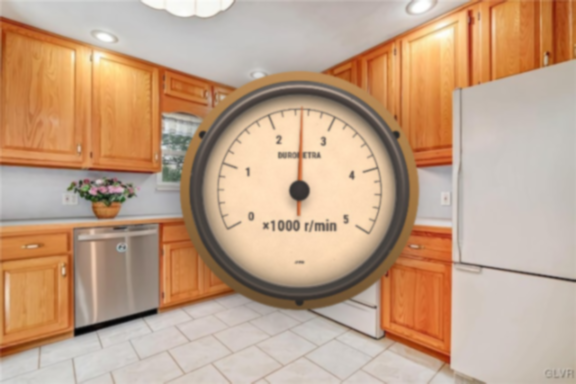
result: 2500 rpm
